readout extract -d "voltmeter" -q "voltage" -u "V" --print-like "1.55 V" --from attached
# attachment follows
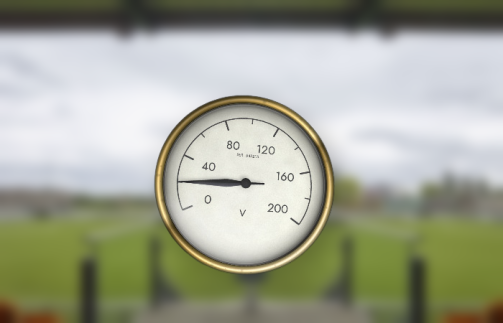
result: 20 V
